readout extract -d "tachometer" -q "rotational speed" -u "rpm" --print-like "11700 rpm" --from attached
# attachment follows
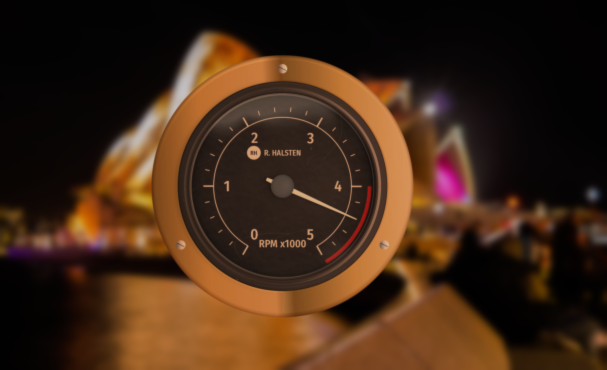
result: 4400 rpm
